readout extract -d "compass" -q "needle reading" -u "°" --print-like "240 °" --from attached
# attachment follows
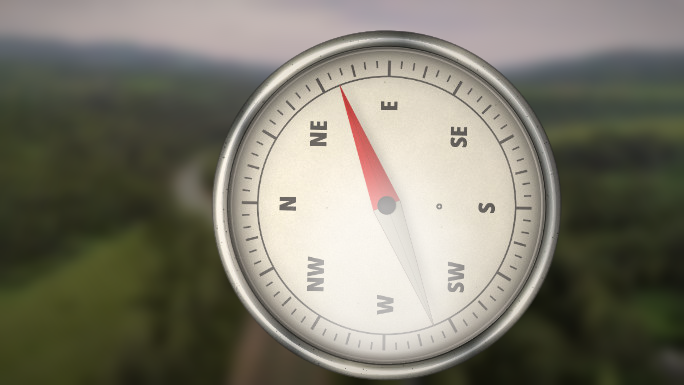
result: 67.5 °
